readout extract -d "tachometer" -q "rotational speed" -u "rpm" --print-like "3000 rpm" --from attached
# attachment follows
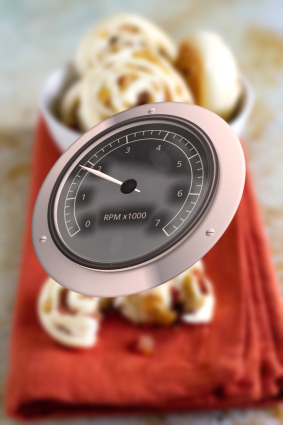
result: 1800 rpm
